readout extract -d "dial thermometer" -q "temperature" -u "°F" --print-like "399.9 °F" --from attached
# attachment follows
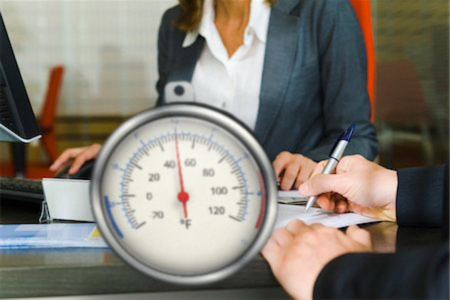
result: 50 °F
